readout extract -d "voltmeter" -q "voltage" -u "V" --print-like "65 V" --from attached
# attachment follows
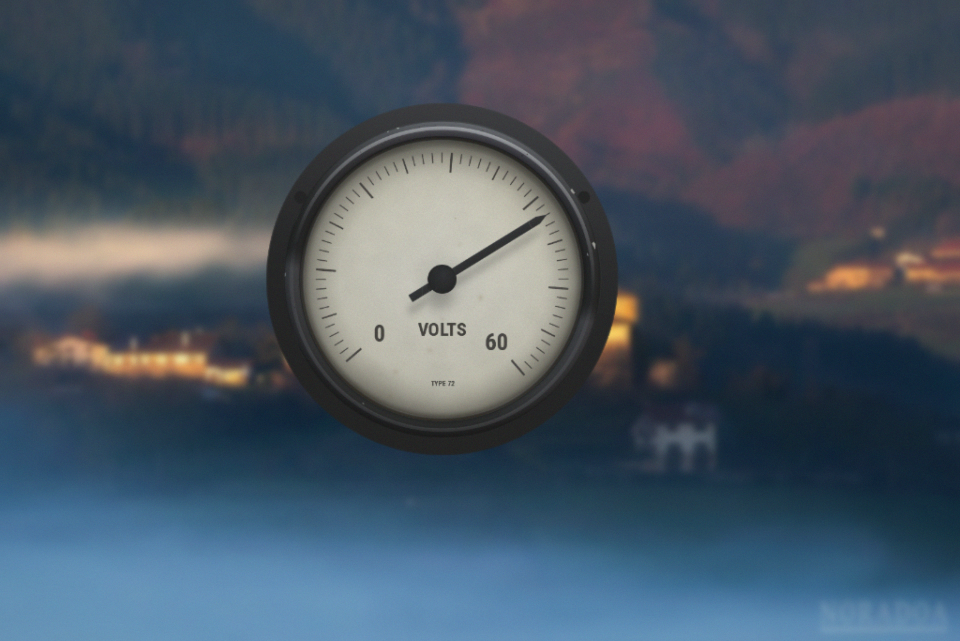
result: 42 V
